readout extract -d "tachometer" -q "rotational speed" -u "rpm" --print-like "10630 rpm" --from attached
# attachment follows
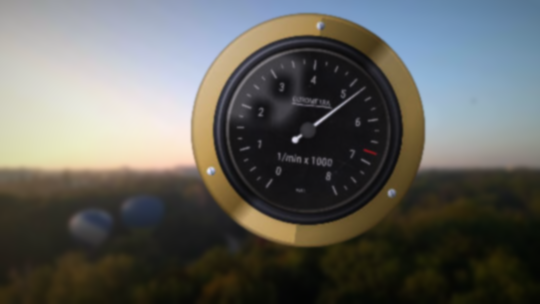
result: 5250 rpm
